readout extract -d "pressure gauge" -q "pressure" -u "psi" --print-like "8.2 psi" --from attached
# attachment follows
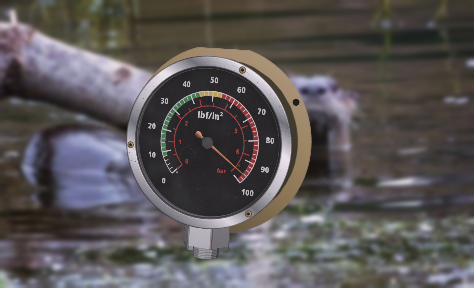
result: 96 psi
